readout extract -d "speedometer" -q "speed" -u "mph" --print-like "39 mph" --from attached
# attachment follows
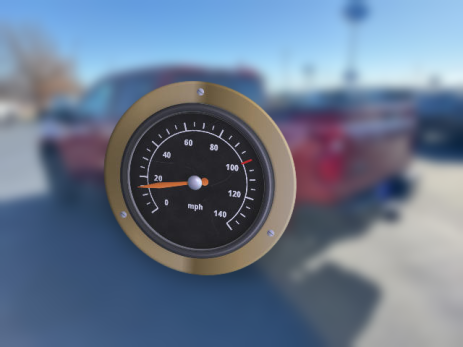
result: 15 mph
